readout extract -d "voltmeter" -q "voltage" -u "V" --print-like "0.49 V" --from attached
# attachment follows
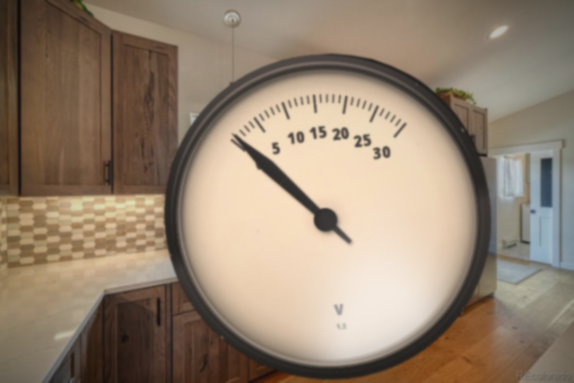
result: 1 V
